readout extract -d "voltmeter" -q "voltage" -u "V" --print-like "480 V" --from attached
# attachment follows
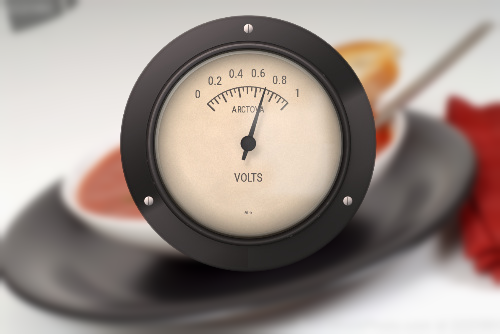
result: 0.7 V
